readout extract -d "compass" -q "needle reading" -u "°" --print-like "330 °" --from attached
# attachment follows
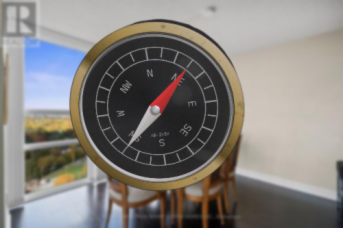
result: 45 °
